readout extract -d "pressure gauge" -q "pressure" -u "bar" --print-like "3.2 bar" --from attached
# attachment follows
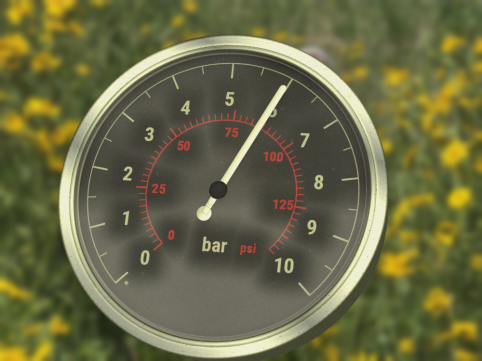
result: 6 bar
